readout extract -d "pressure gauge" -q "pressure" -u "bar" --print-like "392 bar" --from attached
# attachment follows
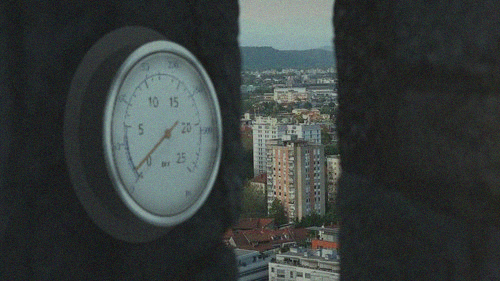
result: 1 bar
